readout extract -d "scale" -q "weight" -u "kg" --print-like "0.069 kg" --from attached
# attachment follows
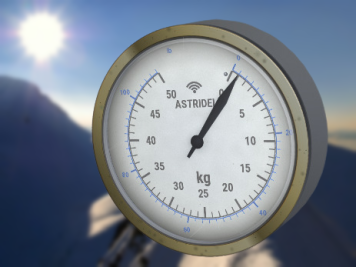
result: 1 kg
